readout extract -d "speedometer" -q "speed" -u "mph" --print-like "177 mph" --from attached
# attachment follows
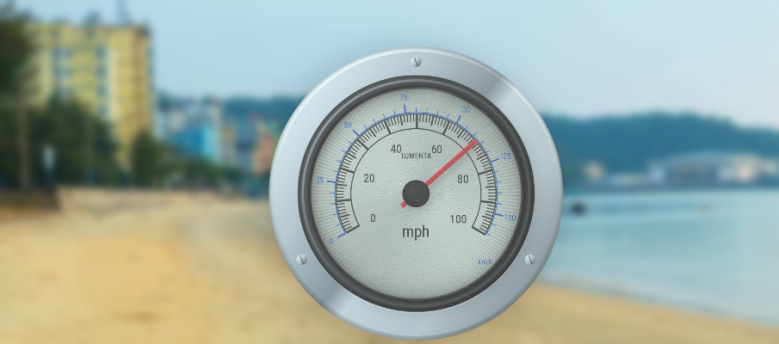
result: 70 mph
